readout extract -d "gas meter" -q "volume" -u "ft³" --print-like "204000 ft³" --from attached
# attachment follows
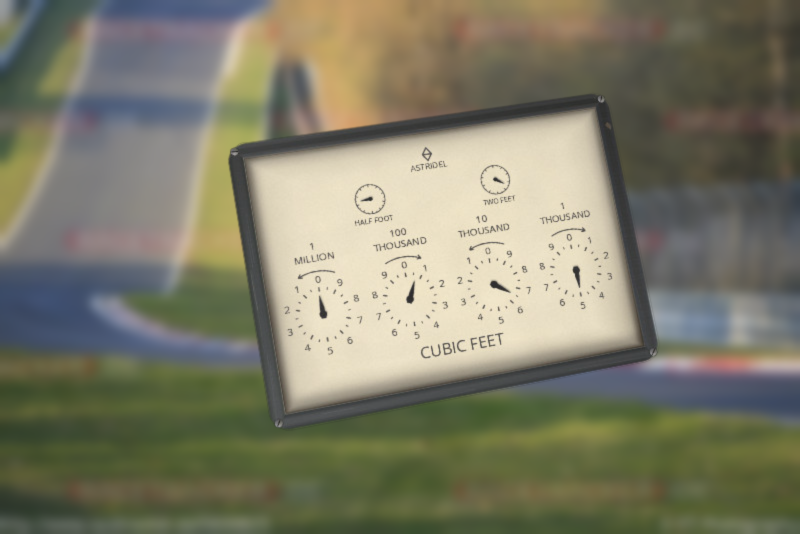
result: 6500 ft³
